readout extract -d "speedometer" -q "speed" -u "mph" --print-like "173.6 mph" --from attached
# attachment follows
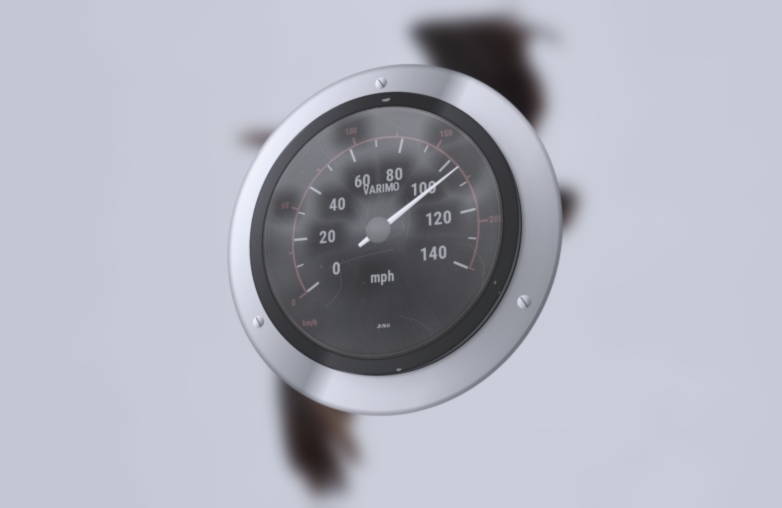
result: 105 mph
